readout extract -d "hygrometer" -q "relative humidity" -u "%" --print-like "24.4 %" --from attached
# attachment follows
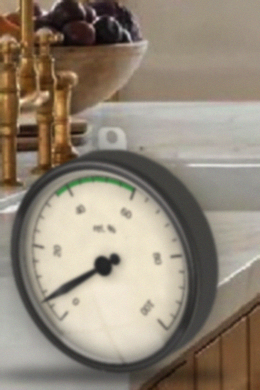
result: 6 %
